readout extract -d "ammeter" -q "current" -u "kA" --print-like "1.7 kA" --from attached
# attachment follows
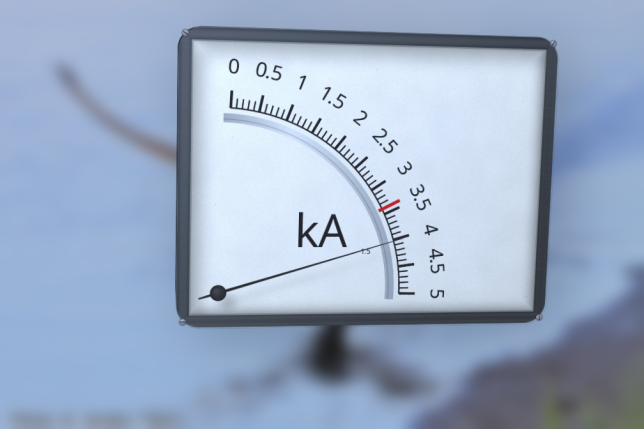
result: 4 kA
